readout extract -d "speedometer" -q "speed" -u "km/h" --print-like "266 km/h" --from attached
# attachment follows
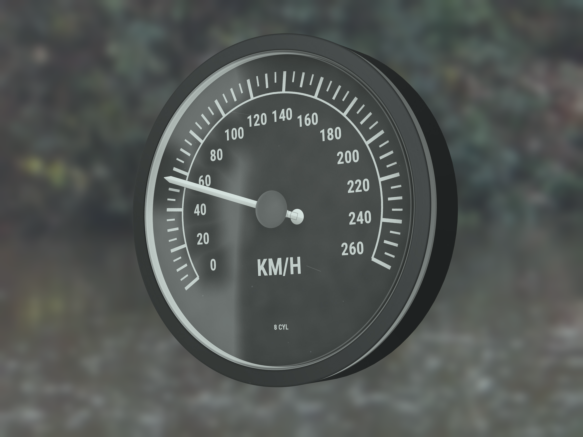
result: 55 km/h
